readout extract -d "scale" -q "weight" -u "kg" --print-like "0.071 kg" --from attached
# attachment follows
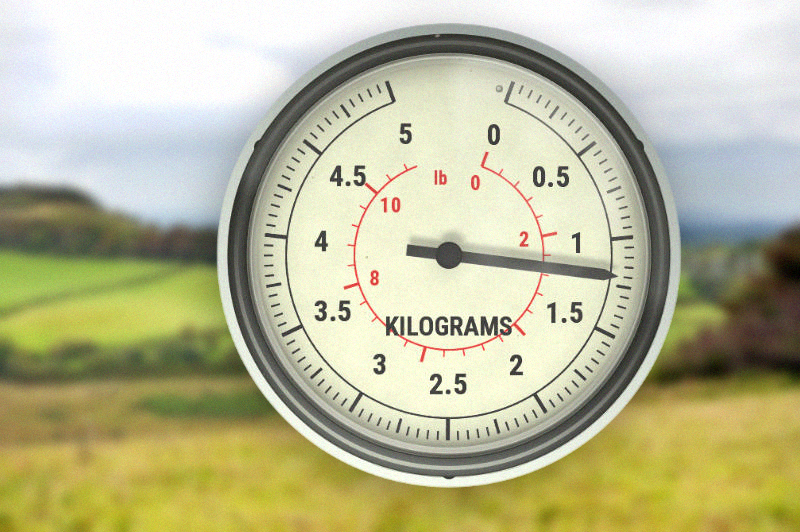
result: 1.2 kg
